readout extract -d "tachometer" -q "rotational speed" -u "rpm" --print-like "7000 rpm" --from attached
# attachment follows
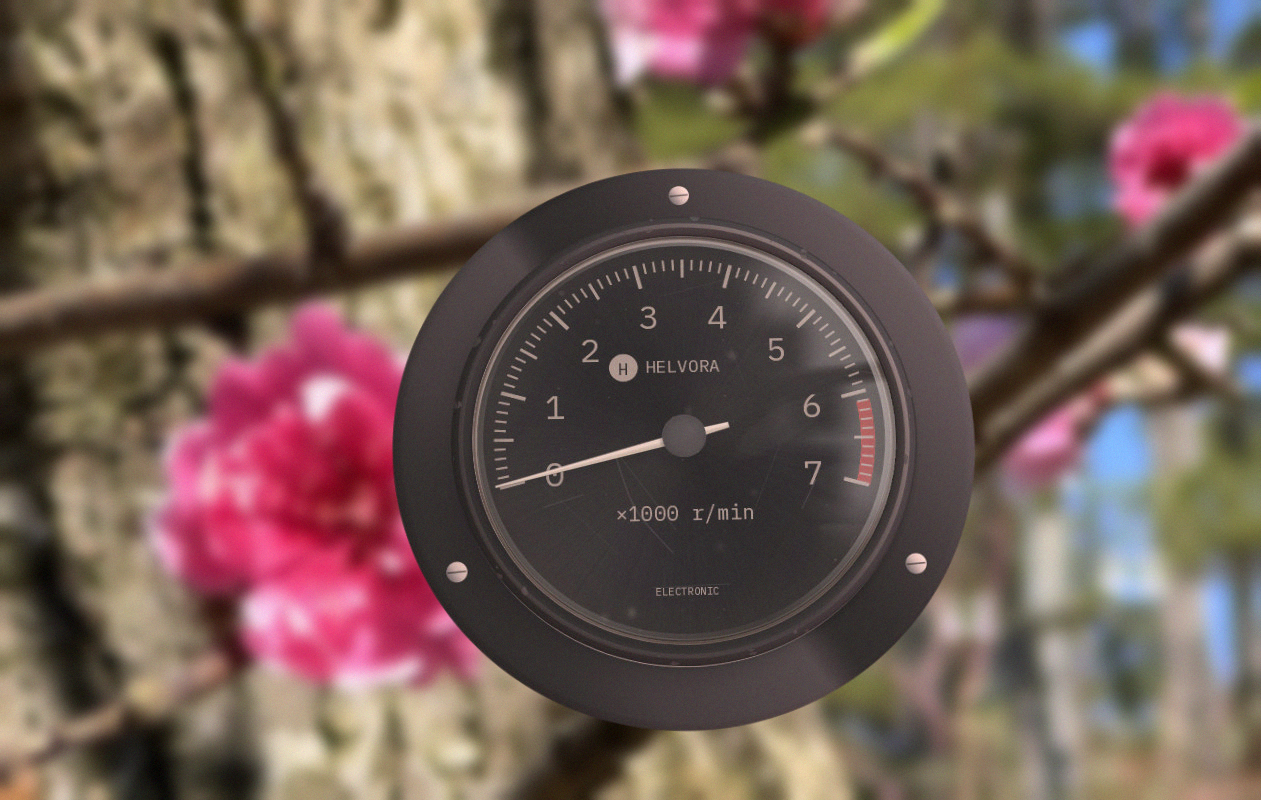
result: 0 rpm
